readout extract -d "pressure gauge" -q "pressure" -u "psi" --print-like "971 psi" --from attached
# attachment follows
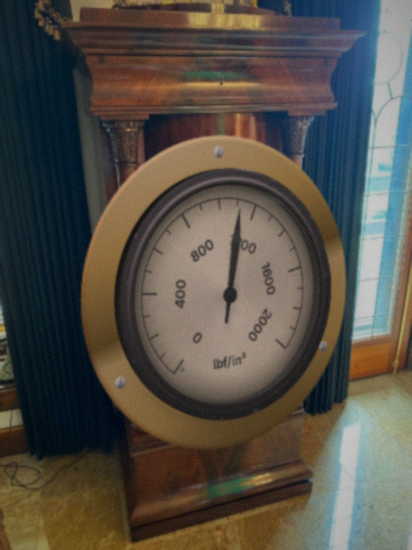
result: 1100 psi
